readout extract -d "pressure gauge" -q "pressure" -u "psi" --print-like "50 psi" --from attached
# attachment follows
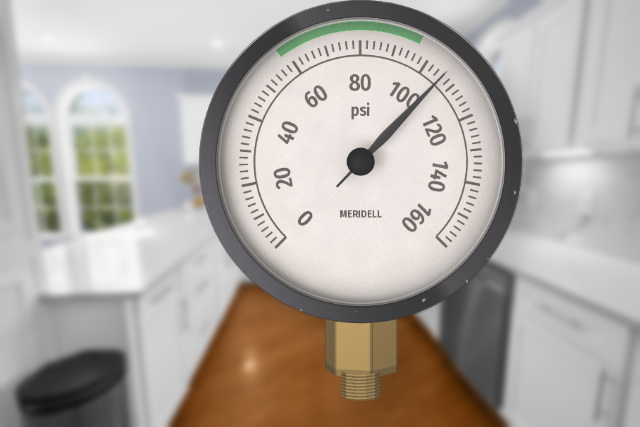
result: 106 psi
